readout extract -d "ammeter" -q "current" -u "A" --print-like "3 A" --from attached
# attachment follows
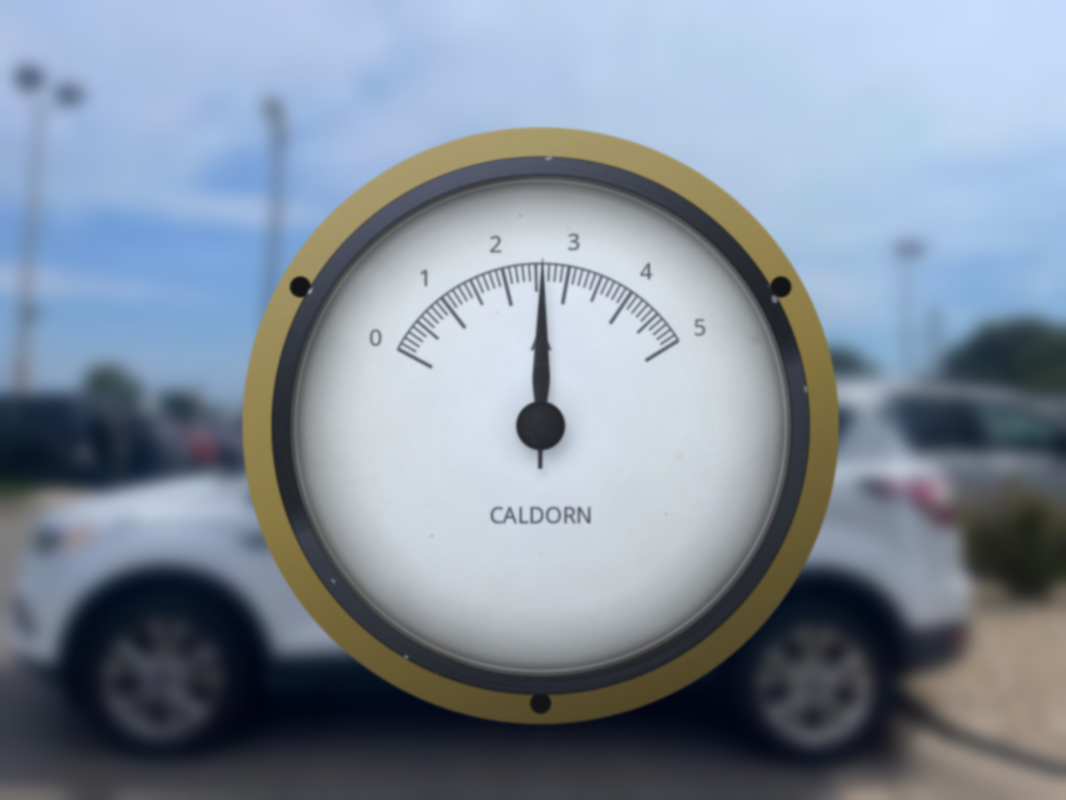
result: 2.6 A
